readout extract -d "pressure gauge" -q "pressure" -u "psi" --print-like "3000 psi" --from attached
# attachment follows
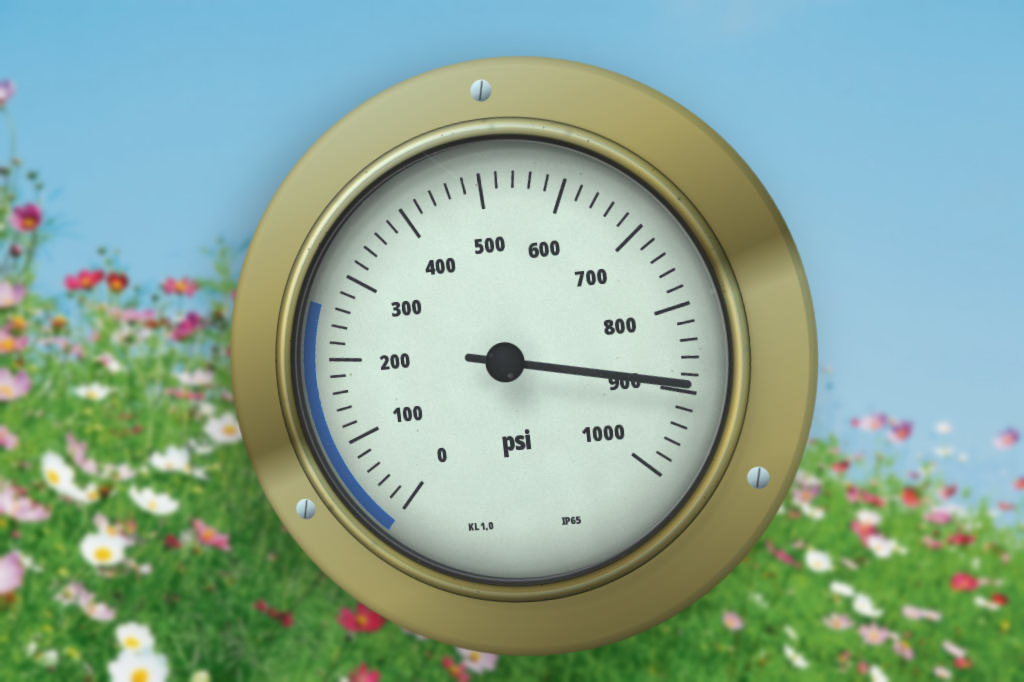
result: 890 psi
